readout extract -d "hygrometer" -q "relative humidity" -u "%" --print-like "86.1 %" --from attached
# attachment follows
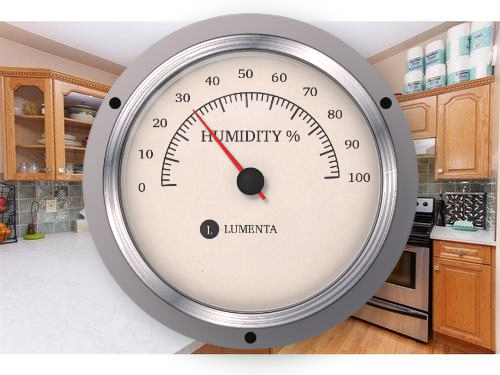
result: 30 %
